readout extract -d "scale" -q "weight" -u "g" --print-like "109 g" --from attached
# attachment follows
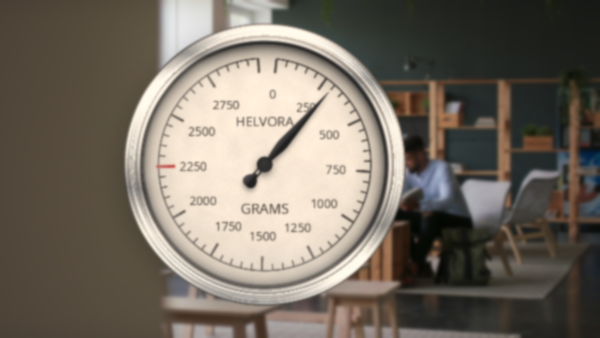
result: 300 g
